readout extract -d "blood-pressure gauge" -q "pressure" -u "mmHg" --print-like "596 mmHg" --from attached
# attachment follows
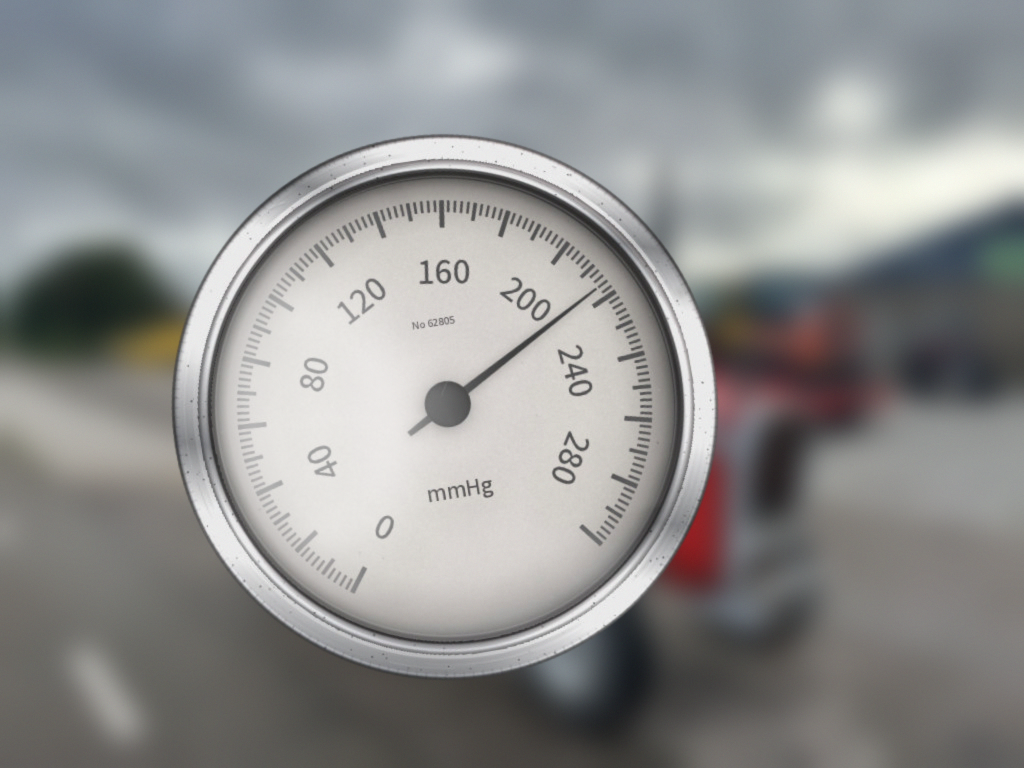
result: 216 mmHg
